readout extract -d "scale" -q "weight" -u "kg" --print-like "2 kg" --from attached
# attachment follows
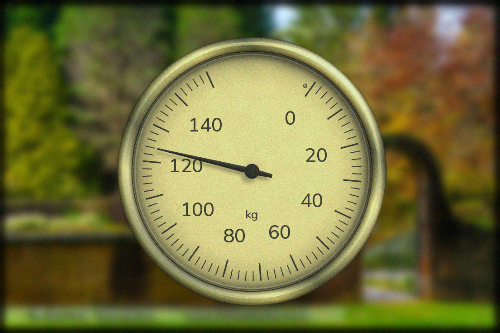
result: 124 kg
